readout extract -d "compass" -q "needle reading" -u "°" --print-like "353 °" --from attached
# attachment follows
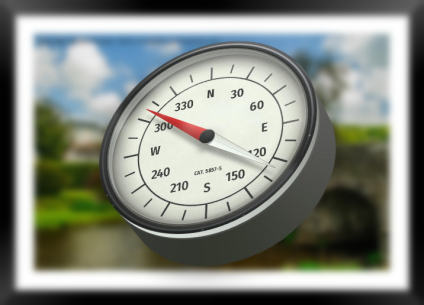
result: 307.5 °
